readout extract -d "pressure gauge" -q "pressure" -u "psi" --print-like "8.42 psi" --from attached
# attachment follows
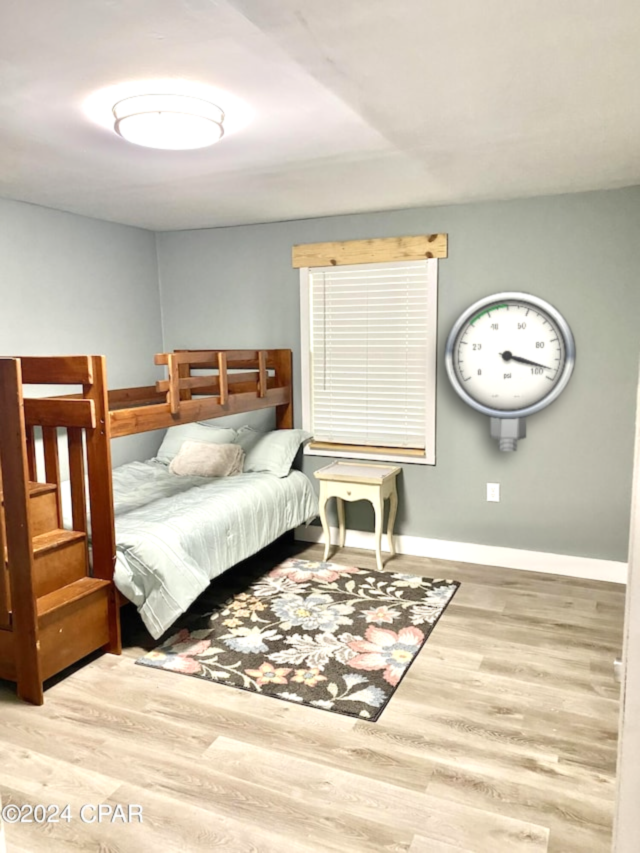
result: 95 psi
